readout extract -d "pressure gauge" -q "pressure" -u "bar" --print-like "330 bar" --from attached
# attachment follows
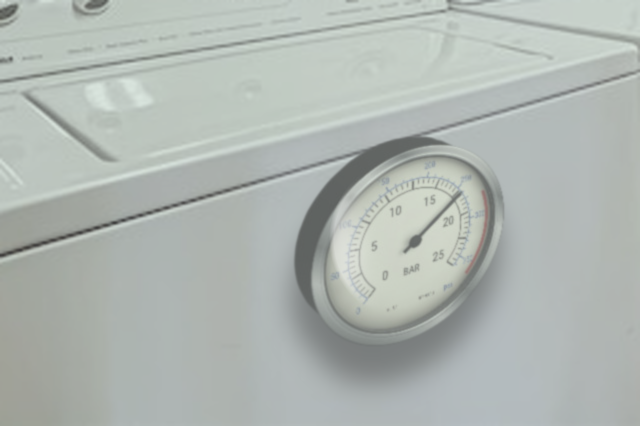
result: 17.5 bar
